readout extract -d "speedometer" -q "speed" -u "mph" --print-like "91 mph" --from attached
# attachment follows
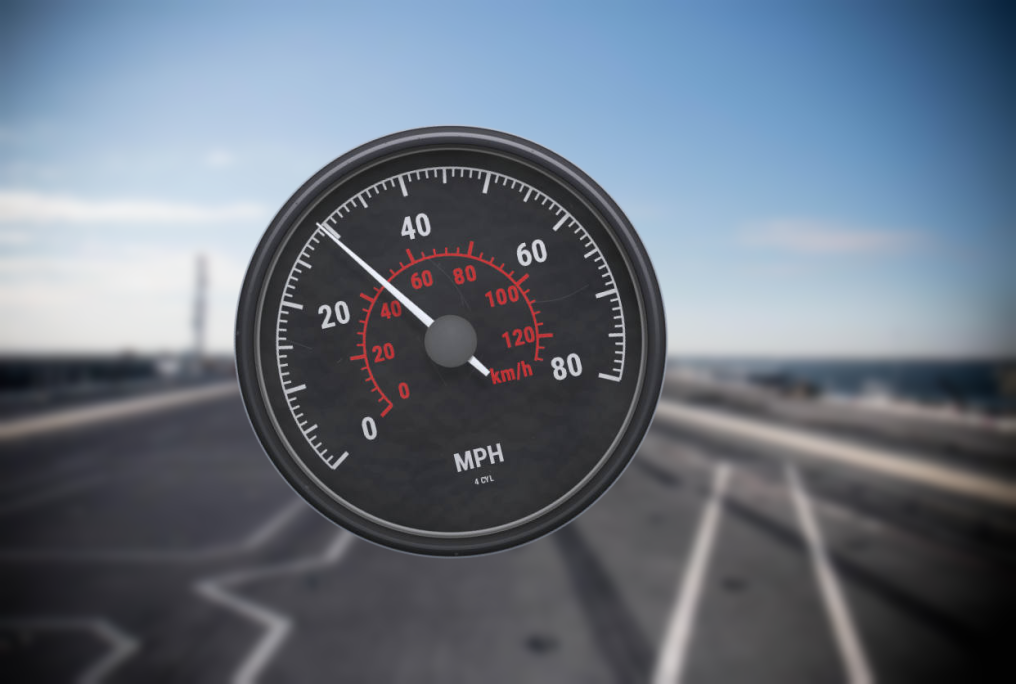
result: 29.5 mph
